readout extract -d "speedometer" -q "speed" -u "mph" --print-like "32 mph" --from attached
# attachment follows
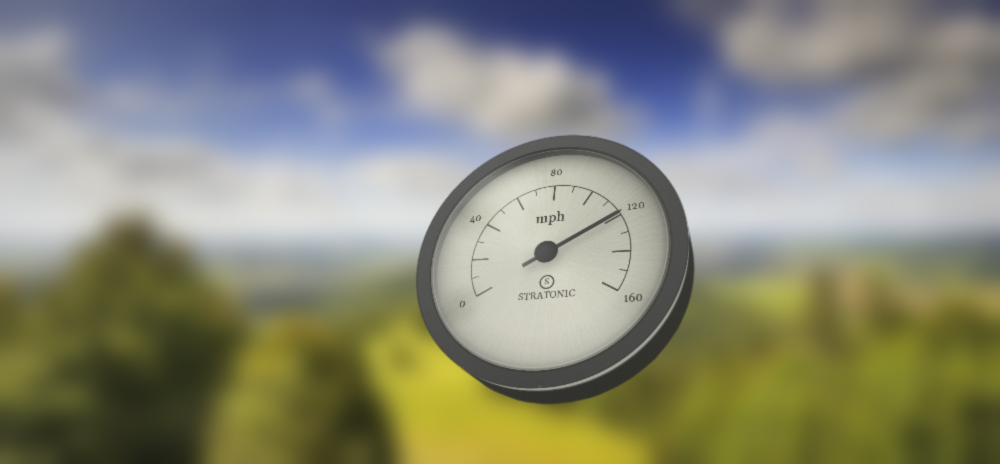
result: 120 mph
